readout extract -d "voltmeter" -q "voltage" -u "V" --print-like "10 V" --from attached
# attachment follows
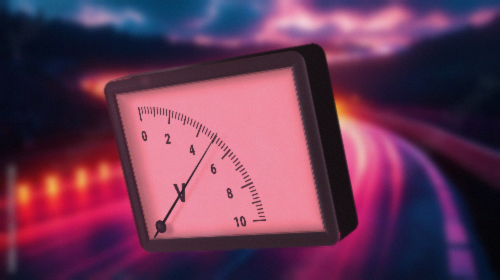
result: 5 V
